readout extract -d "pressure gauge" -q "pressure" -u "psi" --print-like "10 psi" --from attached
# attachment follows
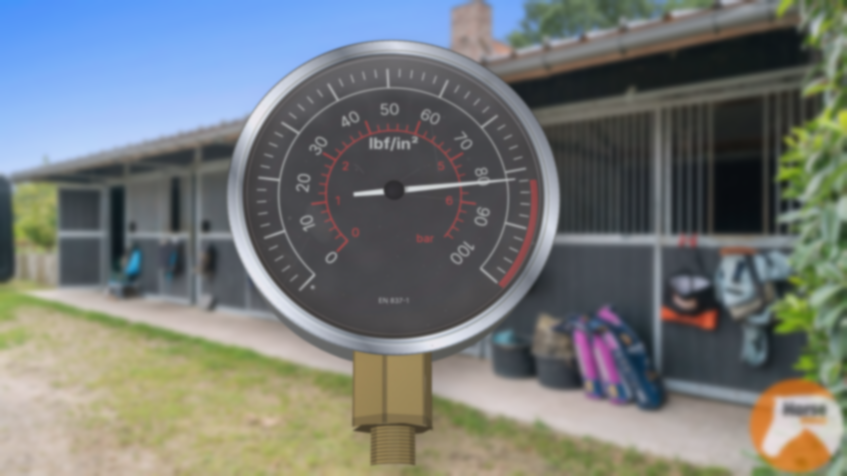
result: 82 psi
